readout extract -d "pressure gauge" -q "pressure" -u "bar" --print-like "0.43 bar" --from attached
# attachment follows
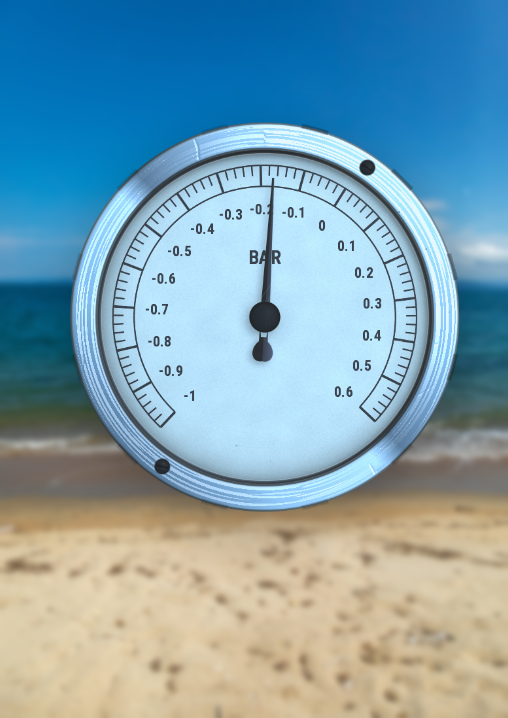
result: -0.17 bar
